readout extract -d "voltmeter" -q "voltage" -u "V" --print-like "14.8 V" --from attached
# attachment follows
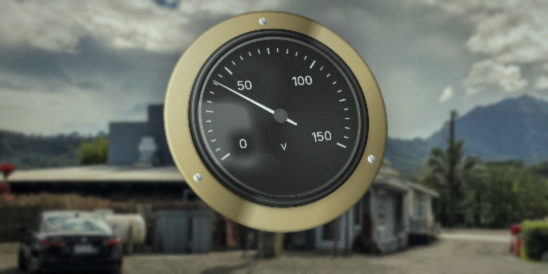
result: 40 V
